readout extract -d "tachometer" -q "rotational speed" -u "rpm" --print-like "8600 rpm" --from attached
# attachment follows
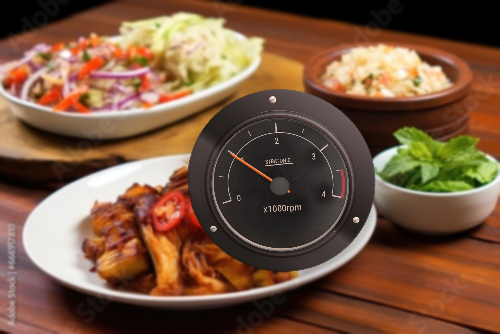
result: 1000 rpm
